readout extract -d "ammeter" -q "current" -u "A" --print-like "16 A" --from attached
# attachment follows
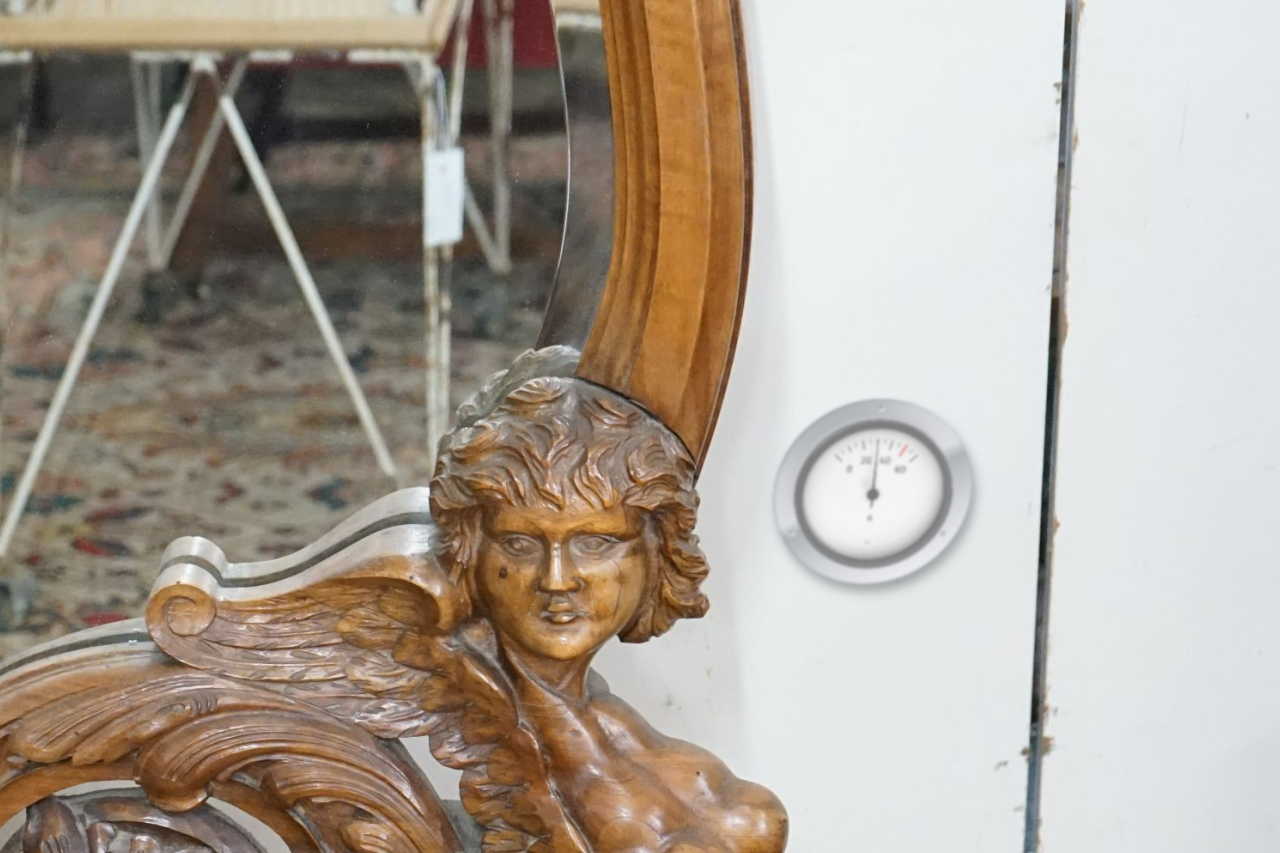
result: 30 A
